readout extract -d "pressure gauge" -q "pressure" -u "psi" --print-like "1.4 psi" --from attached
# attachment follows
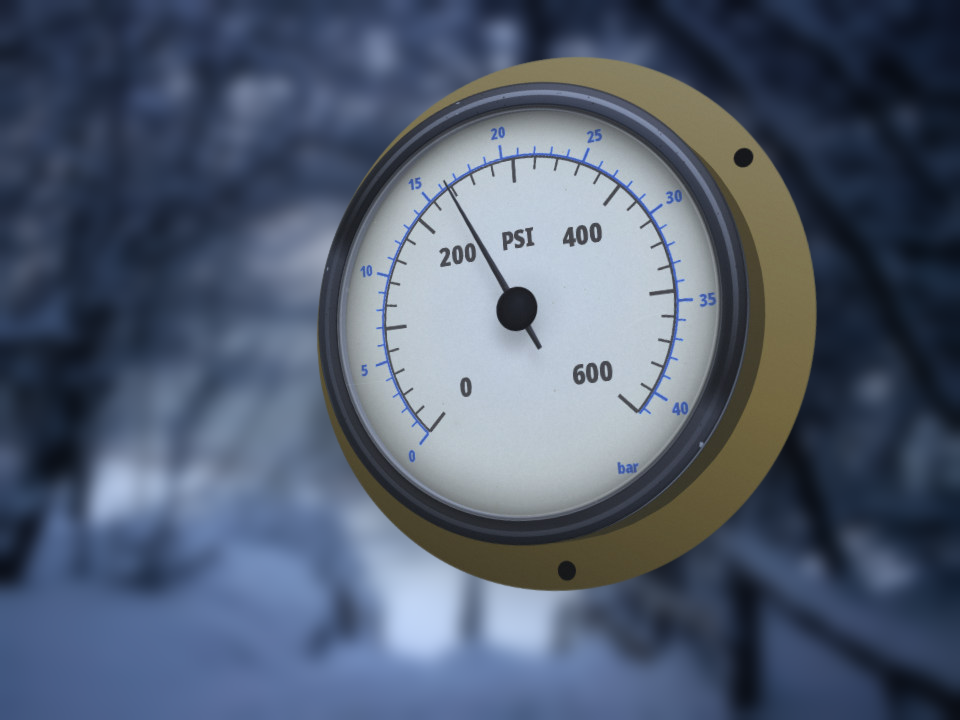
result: 240 psi
